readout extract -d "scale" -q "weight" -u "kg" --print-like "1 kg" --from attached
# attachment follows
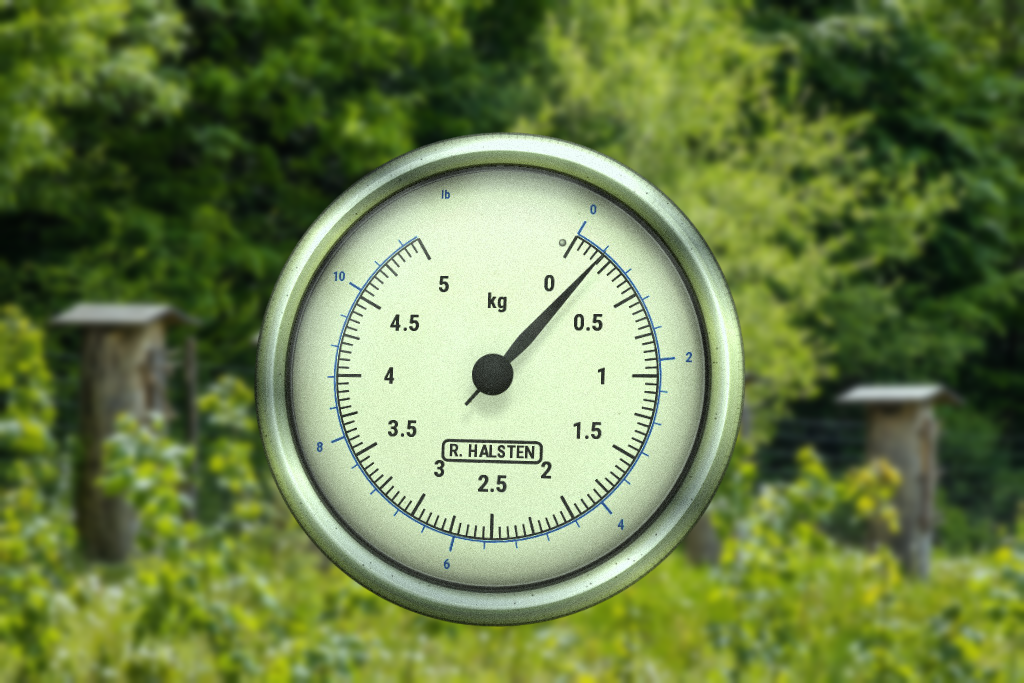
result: 0.2 kg
